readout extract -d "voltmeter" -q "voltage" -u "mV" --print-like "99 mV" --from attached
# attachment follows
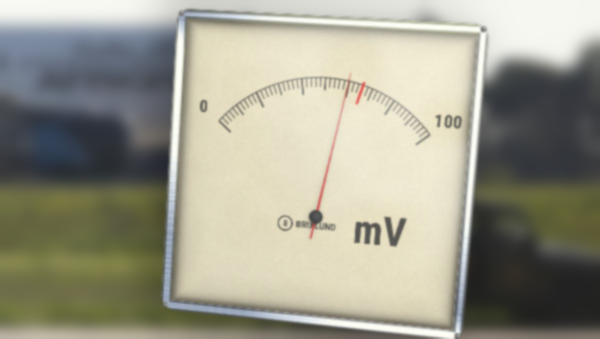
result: 60 mV
